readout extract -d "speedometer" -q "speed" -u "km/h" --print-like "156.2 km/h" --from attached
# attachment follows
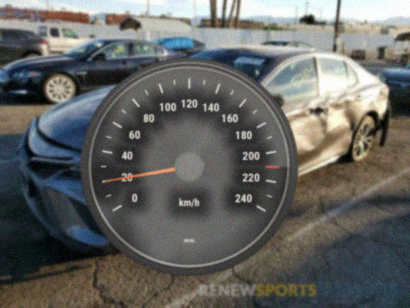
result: 20 km/h
